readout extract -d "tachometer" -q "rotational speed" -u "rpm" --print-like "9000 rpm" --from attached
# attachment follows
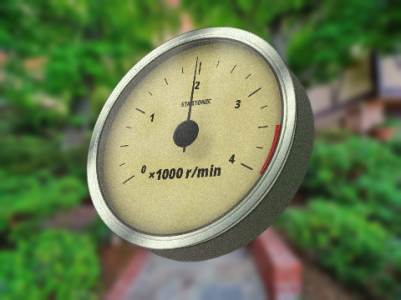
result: 2000 rpm
